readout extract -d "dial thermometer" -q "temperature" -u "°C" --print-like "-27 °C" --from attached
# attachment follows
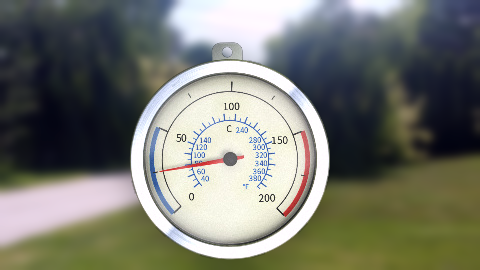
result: 25 °C
